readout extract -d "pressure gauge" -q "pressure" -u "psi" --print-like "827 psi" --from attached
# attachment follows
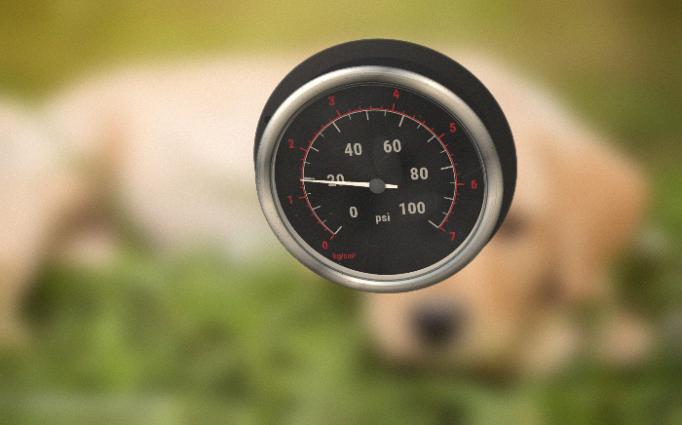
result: 20 psi
